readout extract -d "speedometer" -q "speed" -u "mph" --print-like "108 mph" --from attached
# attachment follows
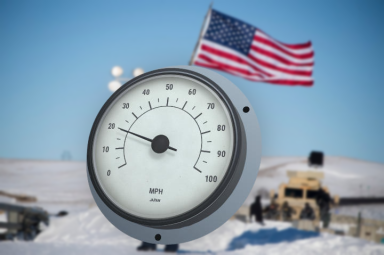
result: 20 mph
